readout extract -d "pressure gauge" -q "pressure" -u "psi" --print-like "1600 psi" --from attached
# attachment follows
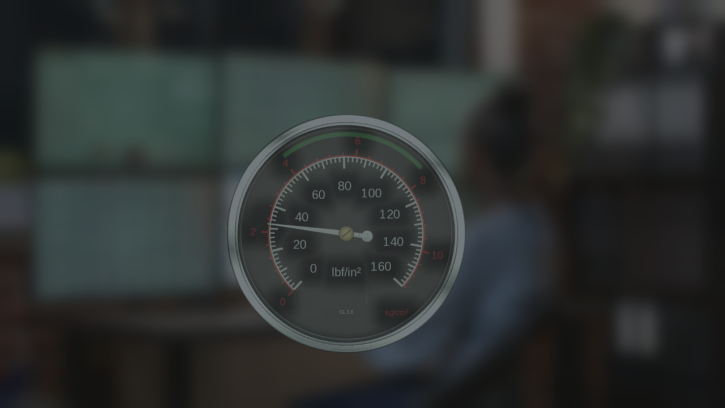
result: 32 psi
